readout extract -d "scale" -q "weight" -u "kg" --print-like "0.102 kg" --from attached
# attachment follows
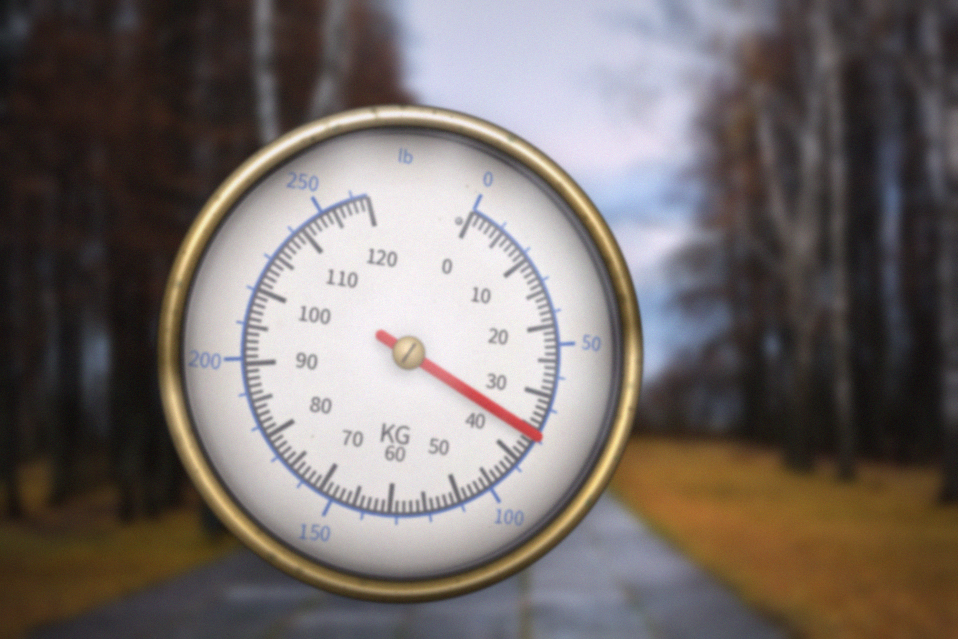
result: 36 kg
